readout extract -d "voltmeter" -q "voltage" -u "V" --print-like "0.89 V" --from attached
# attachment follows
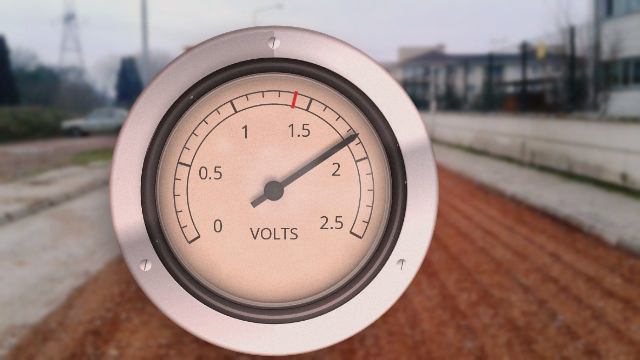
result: 1.85 V
